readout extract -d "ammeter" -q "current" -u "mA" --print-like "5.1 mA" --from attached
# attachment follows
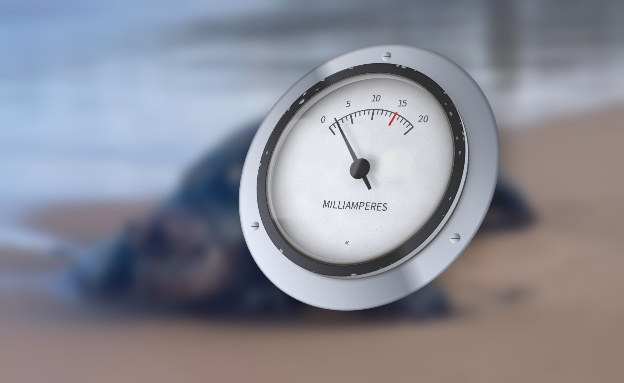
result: 2 mA
